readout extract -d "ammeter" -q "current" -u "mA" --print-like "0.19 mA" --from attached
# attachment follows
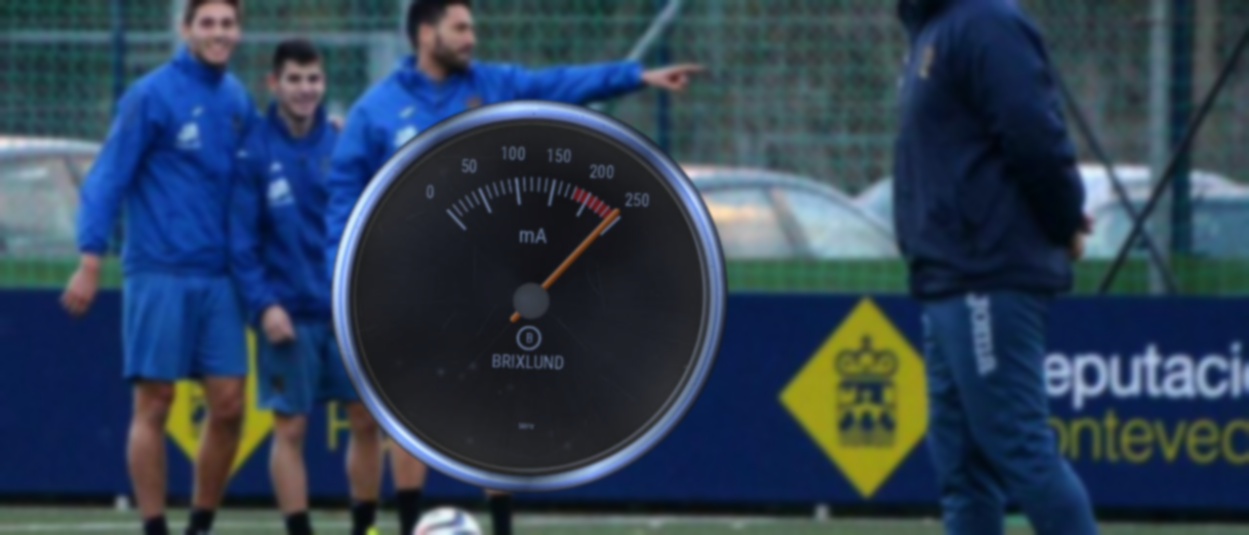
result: 240 mA
